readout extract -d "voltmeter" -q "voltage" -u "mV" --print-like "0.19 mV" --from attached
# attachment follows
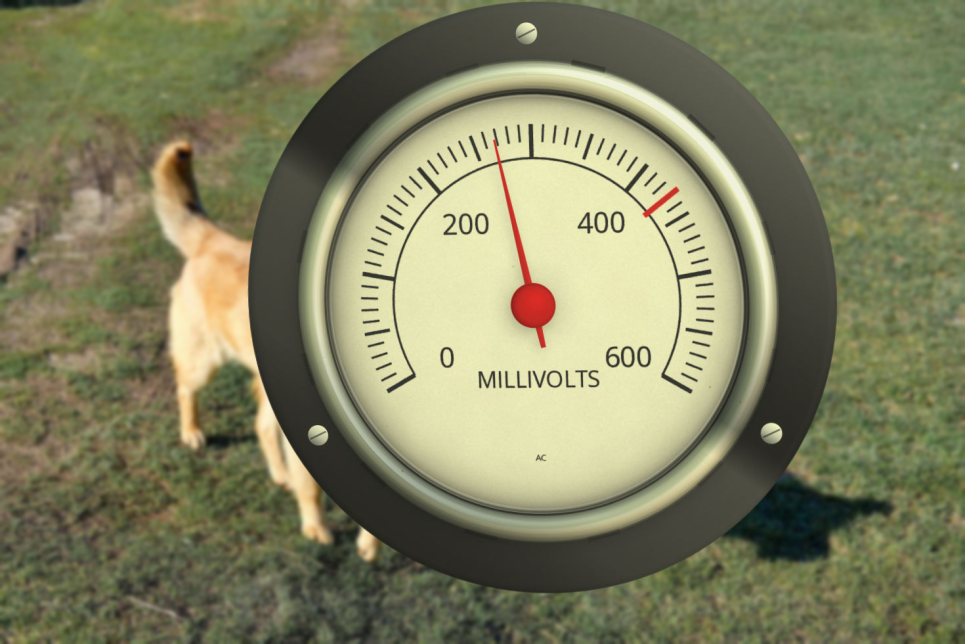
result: 270 mV
